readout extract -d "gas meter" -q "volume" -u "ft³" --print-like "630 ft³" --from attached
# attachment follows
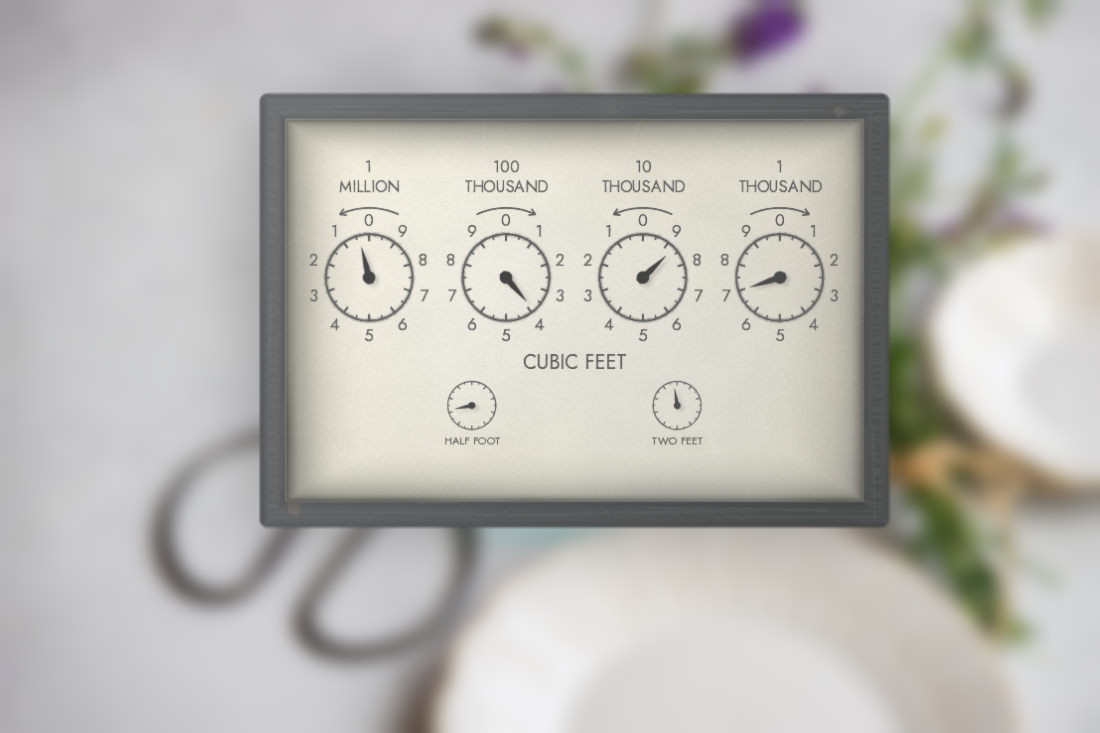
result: 38700 ft³
